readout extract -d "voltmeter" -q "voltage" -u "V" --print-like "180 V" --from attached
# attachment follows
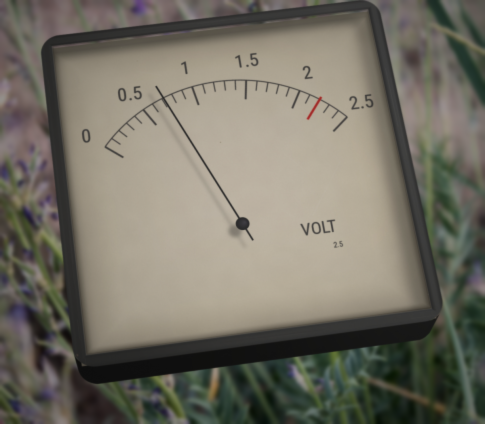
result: 0.7 V
